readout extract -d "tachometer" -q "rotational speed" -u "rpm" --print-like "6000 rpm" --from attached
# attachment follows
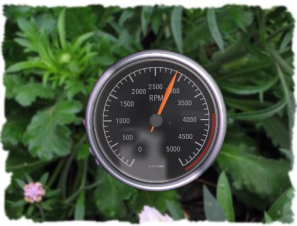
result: 2900 rpm
